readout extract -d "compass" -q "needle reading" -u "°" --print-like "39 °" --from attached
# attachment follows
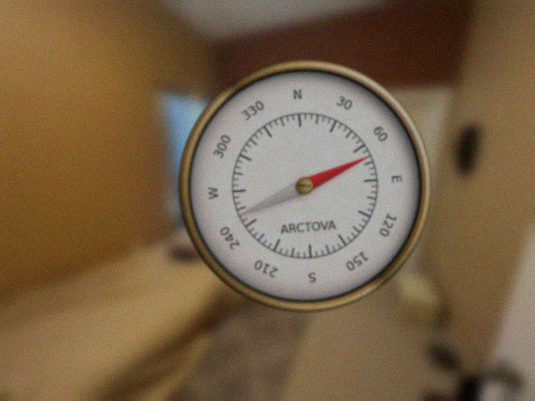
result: 70 °
